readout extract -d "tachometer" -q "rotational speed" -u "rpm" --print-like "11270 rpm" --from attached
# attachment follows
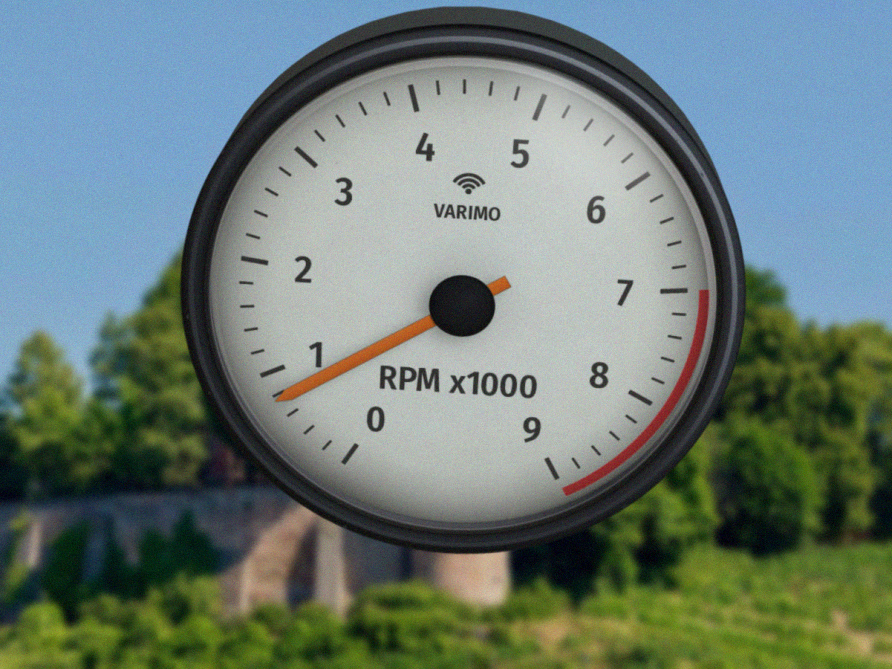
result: 800 rpm
